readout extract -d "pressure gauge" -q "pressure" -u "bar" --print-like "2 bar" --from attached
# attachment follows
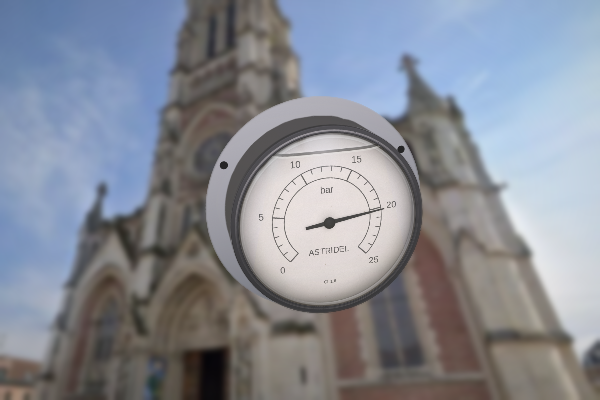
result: 20 bar
